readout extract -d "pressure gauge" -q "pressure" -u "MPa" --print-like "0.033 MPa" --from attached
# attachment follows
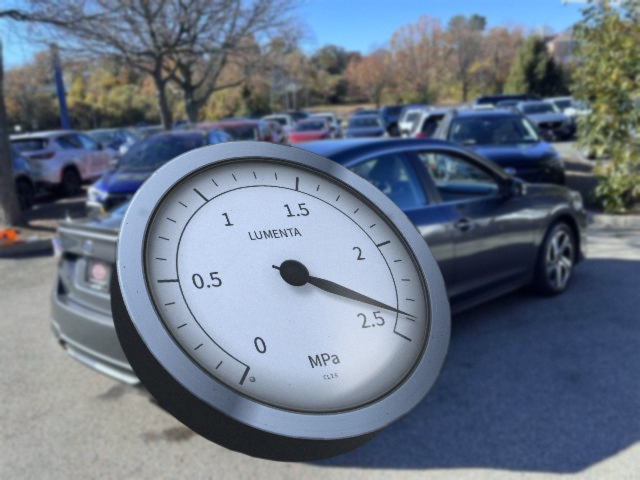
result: 2.4 MPa
